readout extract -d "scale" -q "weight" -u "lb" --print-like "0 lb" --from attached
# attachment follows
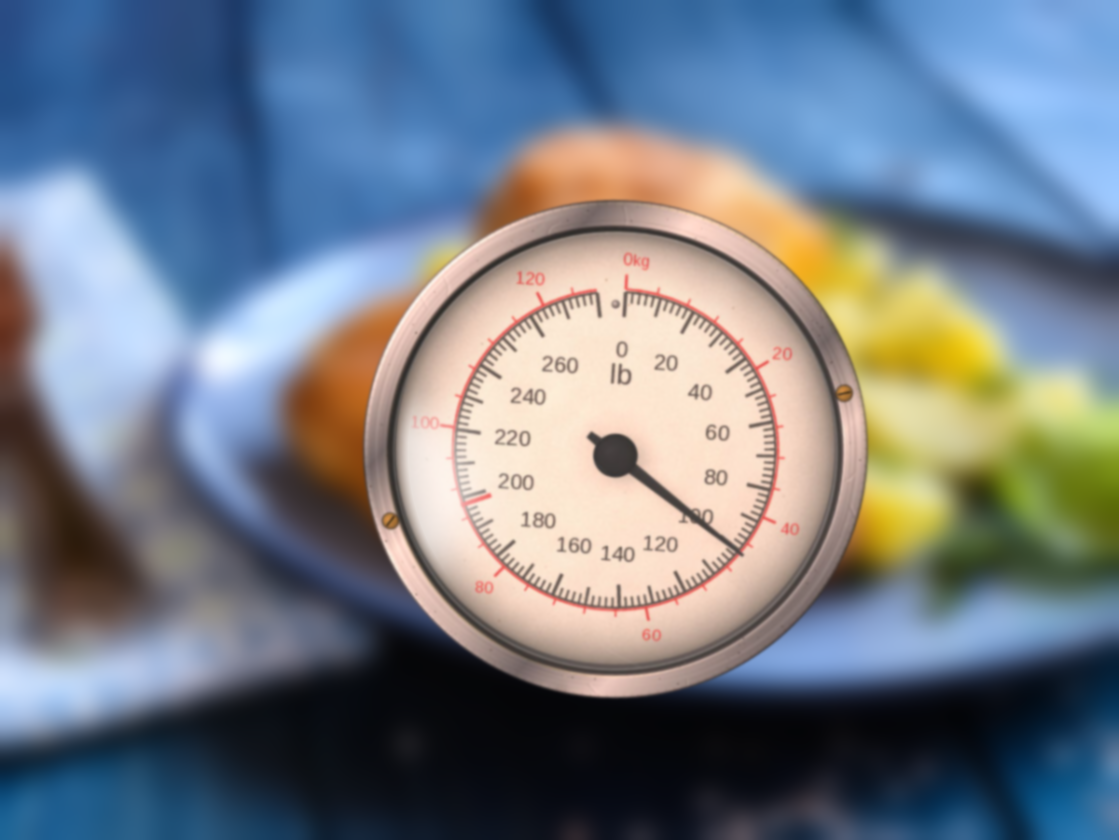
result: 100 lb
